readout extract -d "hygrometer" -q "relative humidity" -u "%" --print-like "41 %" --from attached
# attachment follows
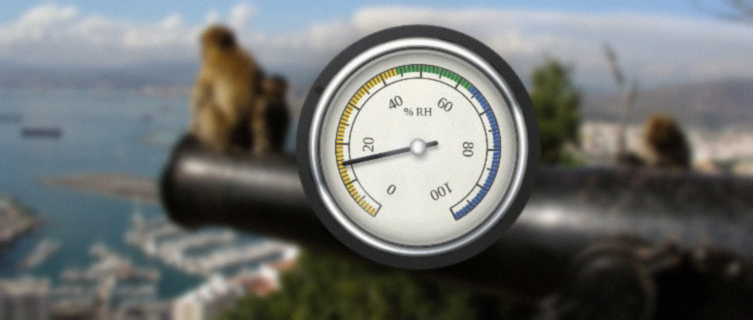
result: 15 %
